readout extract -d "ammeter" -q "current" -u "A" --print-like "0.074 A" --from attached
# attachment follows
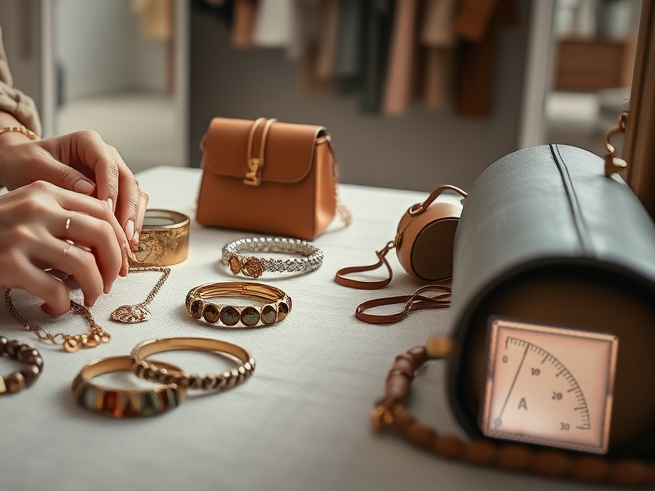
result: 5 A
